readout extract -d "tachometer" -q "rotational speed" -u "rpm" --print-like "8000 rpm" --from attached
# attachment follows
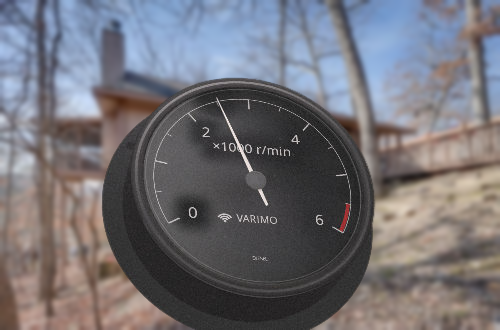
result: 2500 rpm
